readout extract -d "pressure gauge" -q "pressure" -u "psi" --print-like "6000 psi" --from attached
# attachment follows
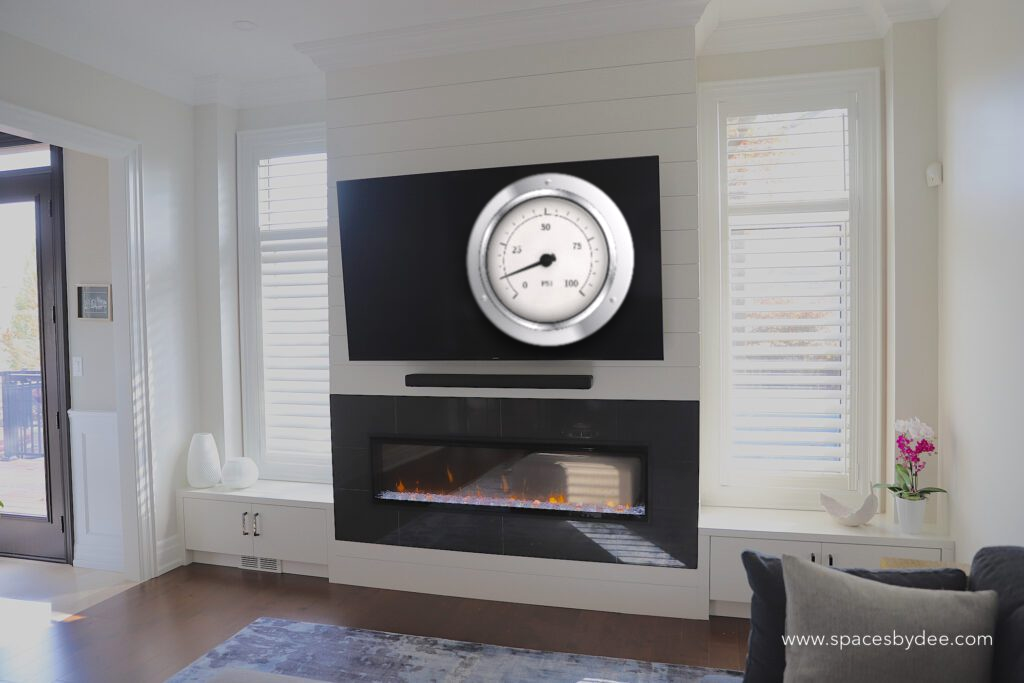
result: 10 psi
